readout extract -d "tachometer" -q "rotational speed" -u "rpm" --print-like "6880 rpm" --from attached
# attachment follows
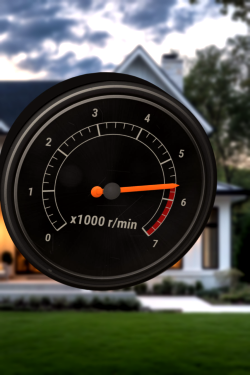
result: 5600 rpm
